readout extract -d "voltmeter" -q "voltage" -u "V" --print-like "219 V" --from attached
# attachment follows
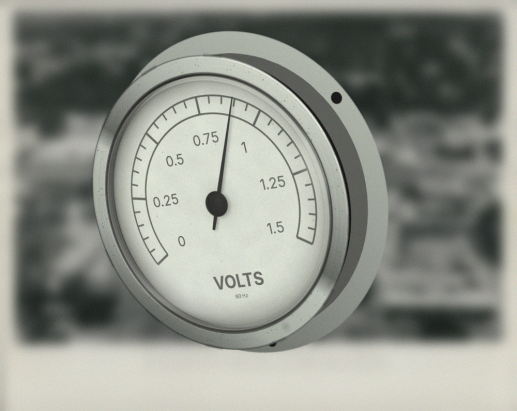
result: 0.9 V
